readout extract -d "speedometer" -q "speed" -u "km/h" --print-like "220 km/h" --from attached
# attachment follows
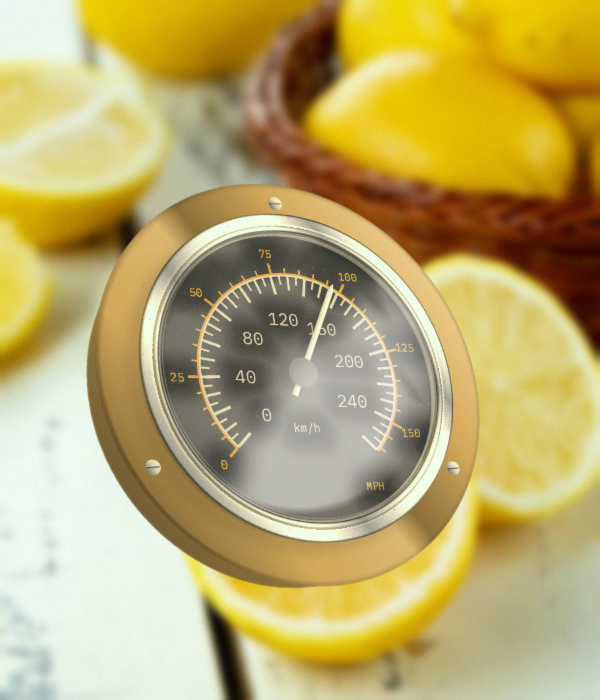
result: 155 km/h
